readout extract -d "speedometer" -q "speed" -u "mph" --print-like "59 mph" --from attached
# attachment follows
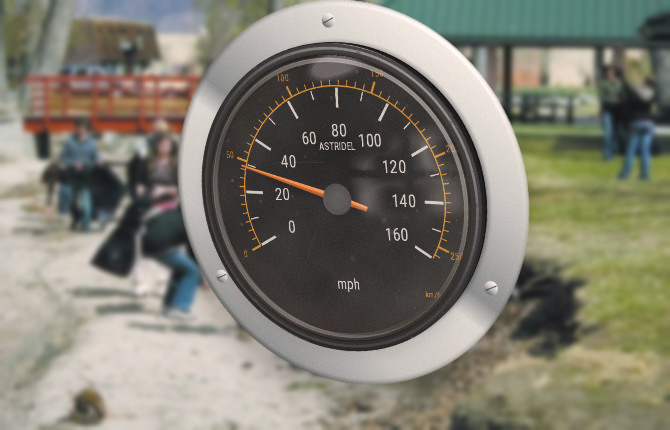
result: 30 mph
